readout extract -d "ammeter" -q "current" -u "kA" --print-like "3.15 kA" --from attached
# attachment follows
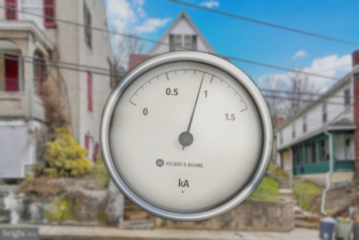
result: 0.9 kA
